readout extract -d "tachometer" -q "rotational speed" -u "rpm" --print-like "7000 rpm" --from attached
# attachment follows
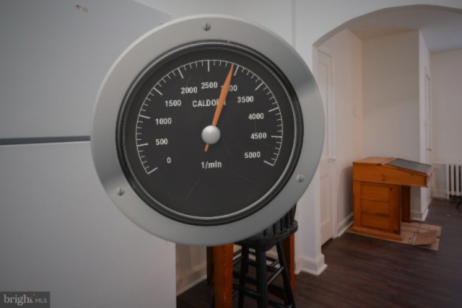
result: 2900 rpm
